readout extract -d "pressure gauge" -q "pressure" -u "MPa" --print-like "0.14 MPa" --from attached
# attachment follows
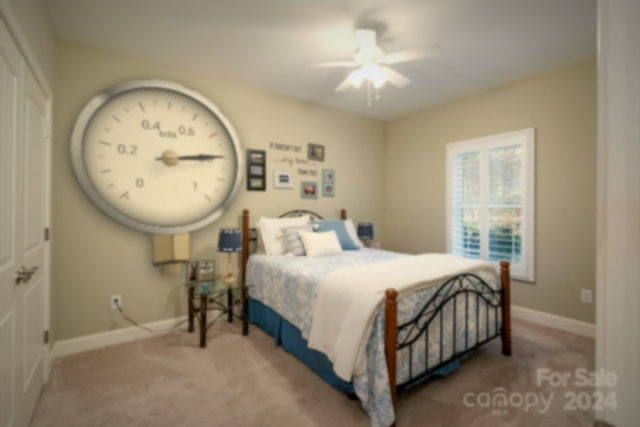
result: 0.8 MPa
